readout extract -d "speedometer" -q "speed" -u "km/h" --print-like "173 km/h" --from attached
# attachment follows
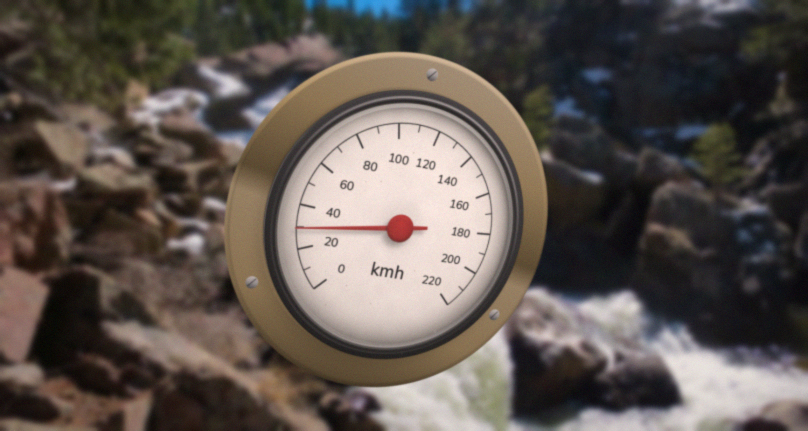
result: 30 km/h
